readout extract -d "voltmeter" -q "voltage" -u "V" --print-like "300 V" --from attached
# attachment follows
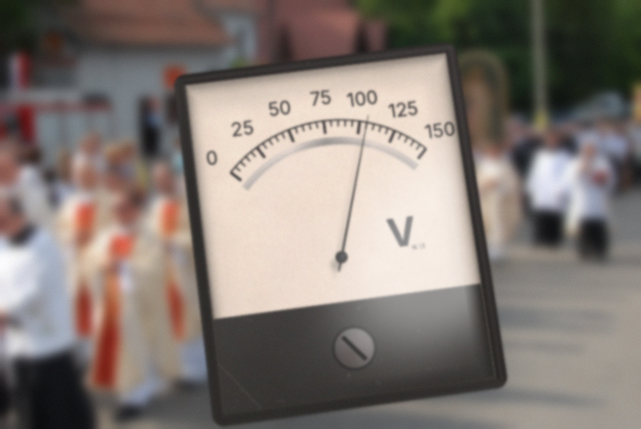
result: 105 V
